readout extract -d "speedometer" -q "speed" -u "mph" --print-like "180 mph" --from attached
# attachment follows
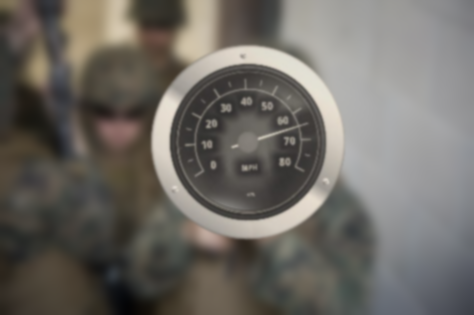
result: 65 mph
